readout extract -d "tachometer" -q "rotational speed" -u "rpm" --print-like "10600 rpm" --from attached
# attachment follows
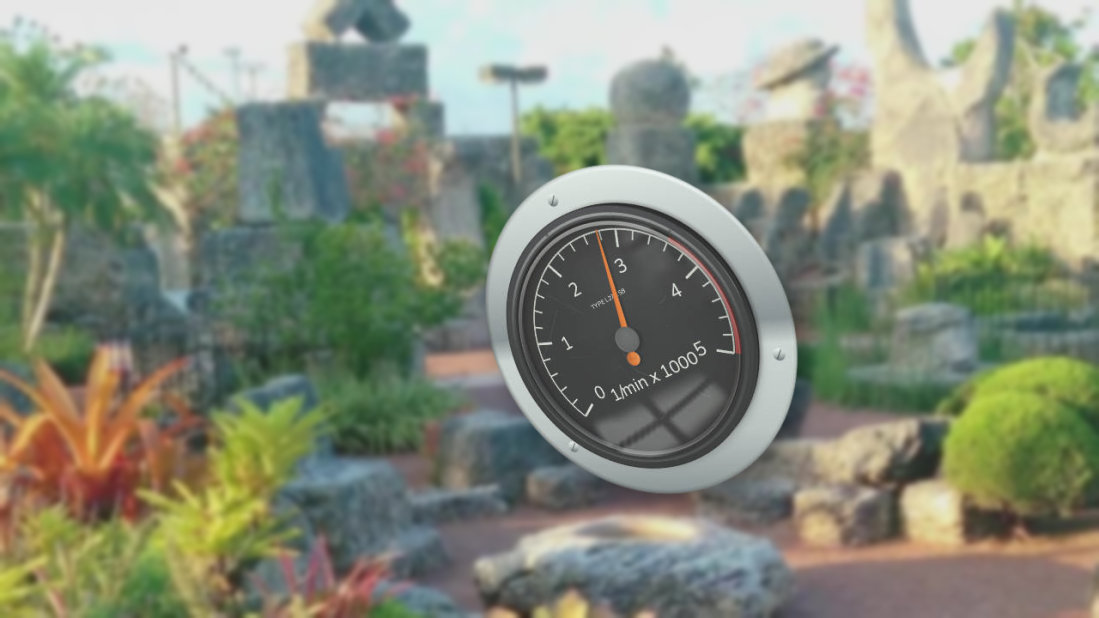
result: 2800 rpm
